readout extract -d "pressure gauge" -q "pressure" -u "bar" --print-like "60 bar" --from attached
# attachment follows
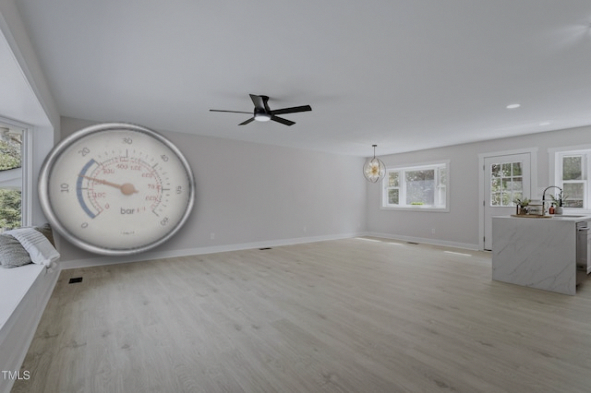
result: 14 bar
